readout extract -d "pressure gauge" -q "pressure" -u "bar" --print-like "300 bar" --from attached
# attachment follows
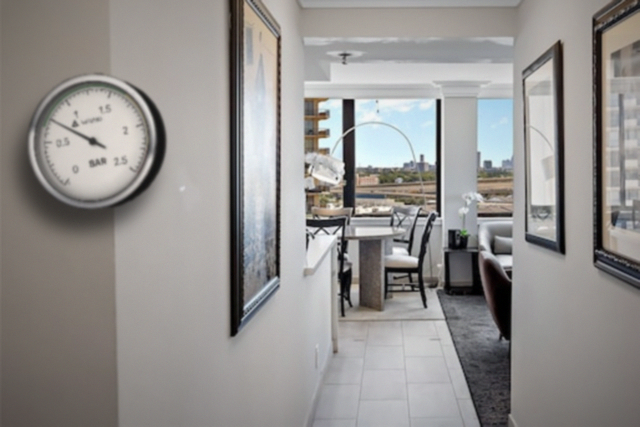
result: 0.75 bar
